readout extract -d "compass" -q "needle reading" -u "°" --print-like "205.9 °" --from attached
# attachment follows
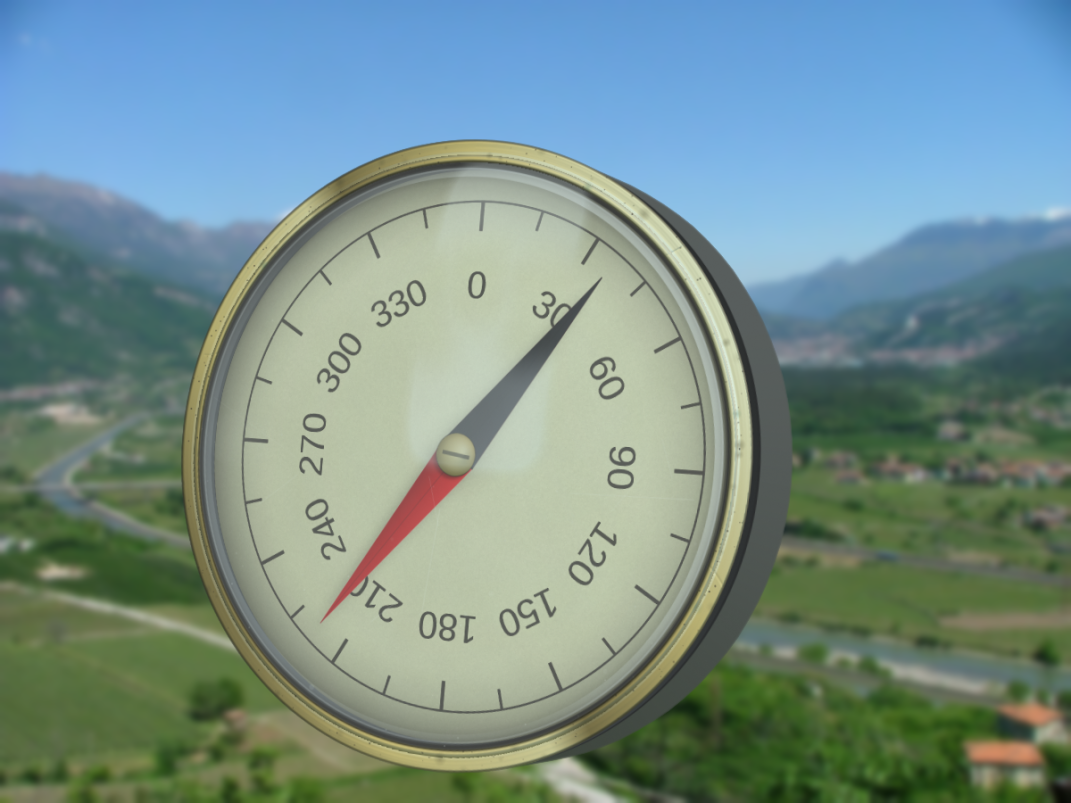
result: 217.5 °
